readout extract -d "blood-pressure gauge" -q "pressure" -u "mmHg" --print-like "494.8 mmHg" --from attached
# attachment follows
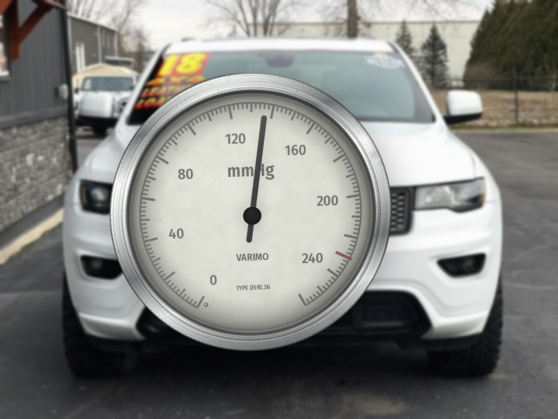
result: 136 mmHg
